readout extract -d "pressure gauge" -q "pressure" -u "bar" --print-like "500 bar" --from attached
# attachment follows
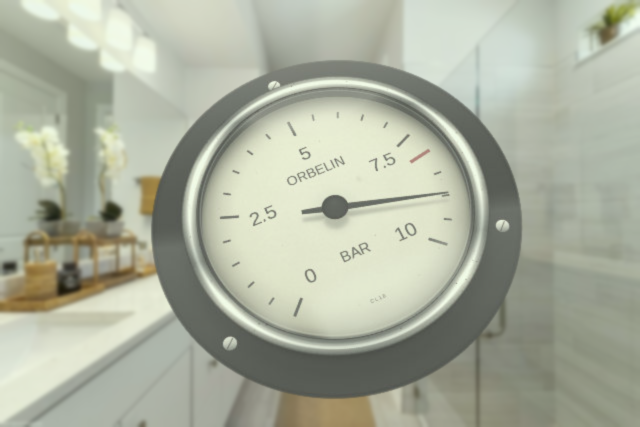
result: 9 bar
